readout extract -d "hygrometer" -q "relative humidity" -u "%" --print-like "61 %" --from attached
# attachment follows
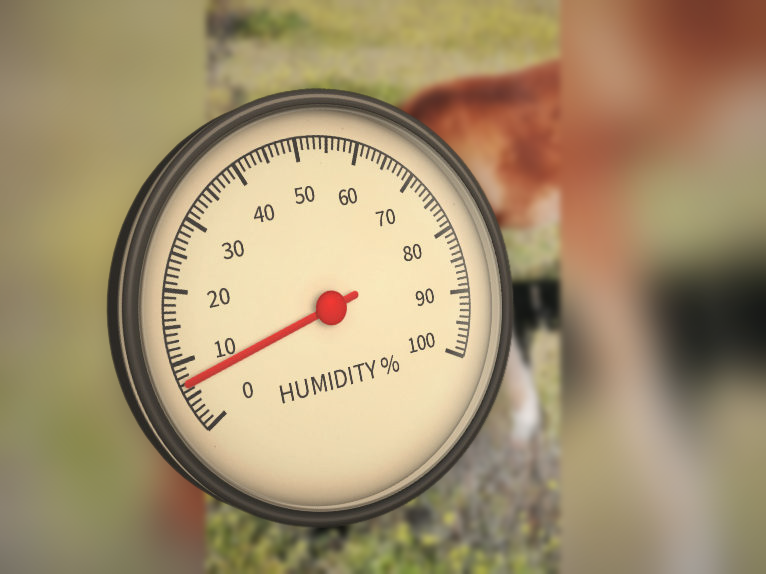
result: 7 %
